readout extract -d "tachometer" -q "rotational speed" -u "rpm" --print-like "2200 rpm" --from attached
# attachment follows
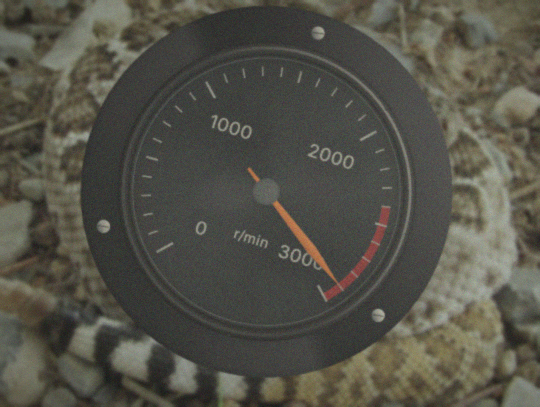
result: 2900 rpm
